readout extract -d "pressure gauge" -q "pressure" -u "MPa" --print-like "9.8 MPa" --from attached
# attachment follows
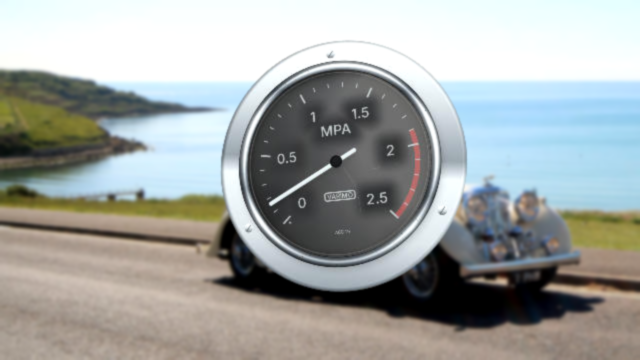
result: 0.15 MPa
